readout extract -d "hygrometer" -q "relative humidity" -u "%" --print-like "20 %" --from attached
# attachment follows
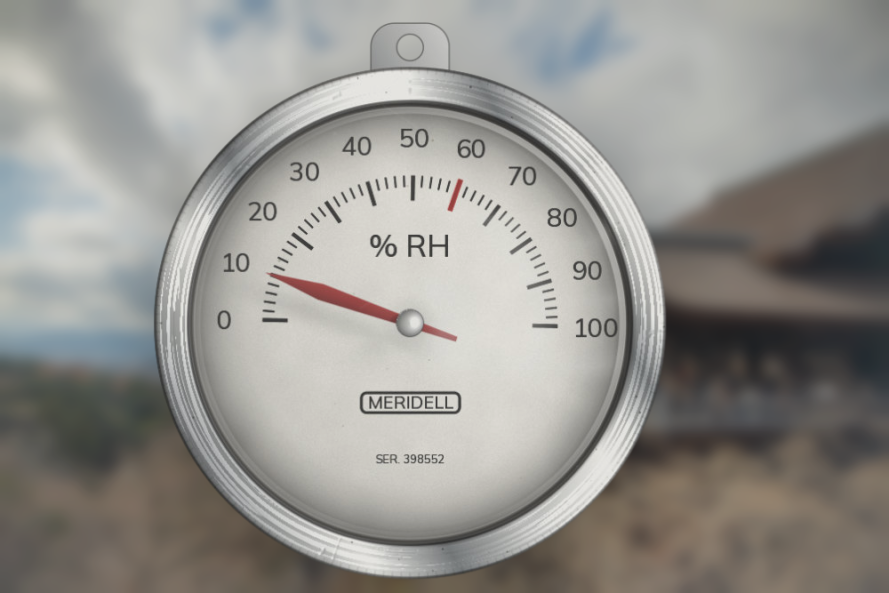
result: 10 %
